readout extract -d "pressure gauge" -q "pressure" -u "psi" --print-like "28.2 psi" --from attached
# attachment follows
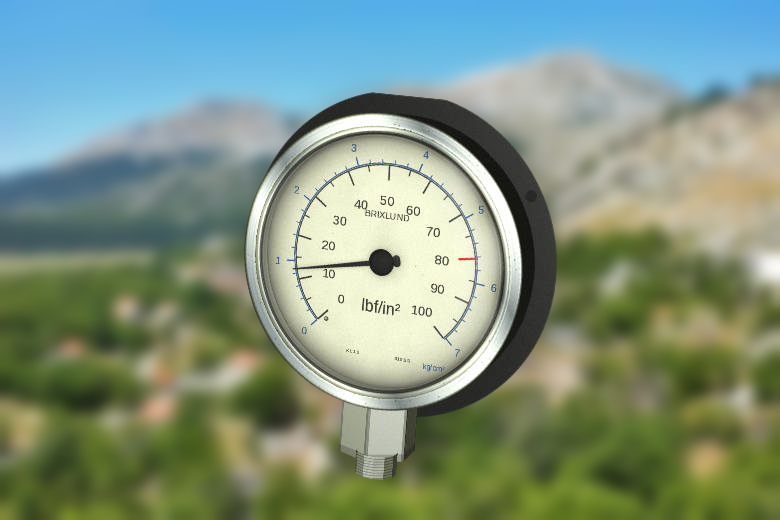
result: 12.5 psi
